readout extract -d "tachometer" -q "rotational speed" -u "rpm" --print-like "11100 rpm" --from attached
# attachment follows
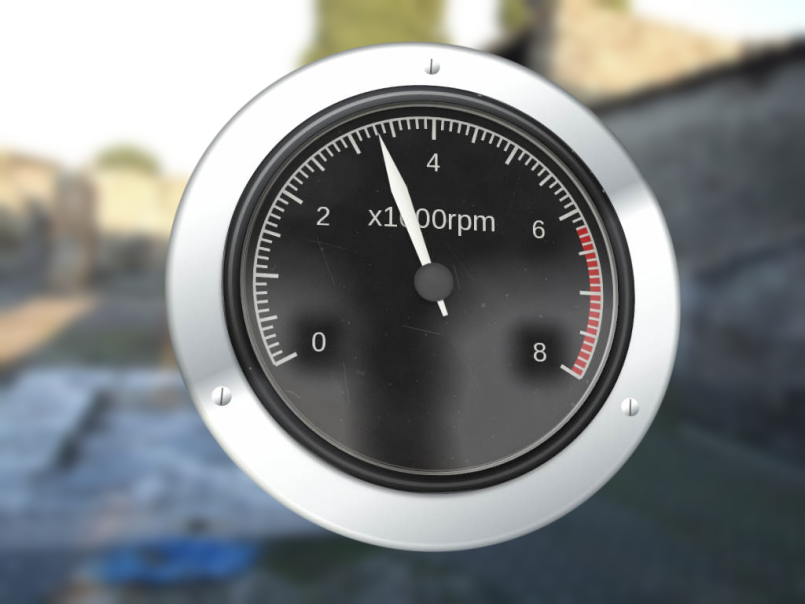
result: 3300 rpm
